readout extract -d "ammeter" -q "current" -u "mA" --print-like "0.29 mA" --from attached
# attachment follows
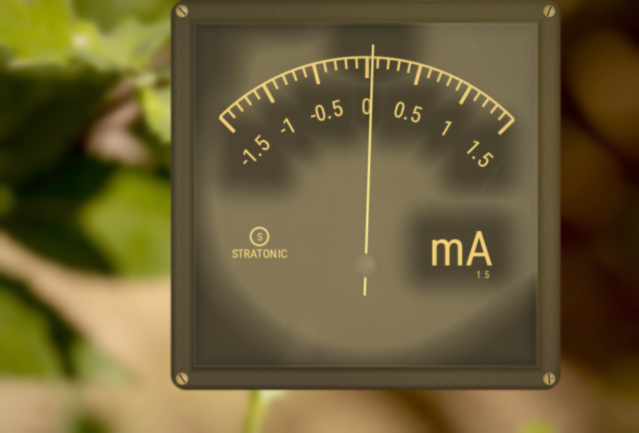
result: 0.05 mA
